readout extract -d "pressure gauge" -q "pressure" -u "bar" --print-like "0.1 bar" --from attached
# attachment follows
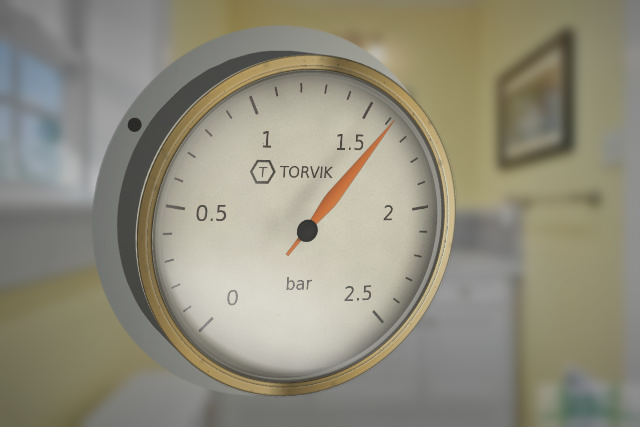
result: 1.6 bar
